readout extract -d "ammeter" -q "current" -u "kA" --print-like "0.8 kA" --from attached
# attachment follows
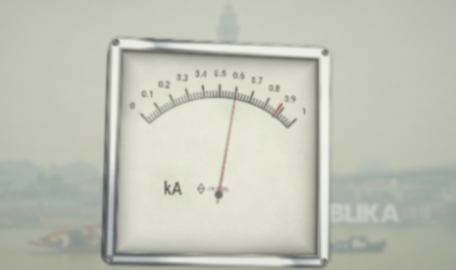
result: 0.6 kA
